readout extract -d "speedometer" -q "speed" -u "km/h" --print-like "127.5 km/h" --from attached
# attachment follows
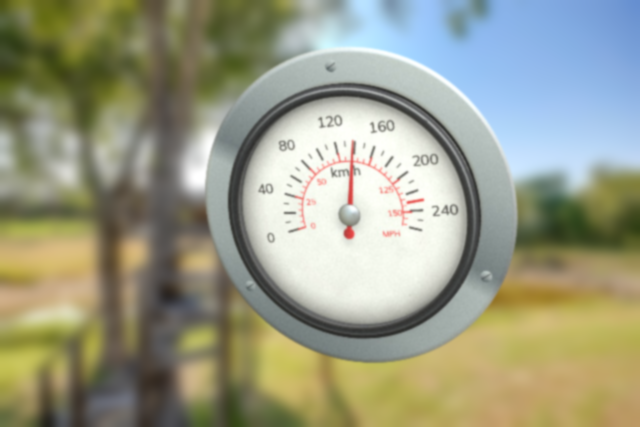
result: 140 km/h
